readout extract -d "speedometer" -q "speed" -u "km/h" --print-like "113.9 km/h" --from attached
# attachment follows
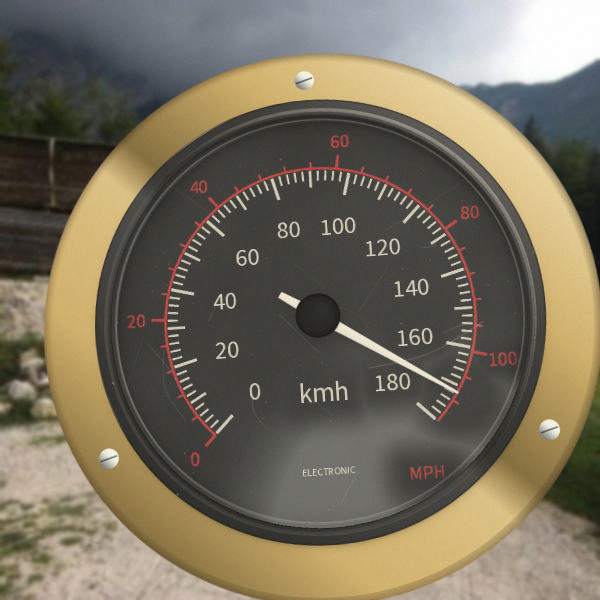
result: 172 km/h
